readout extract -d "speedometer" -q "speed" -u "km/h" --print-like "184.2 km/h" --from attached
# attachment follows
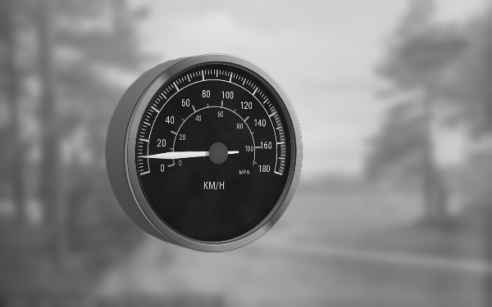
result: 10 km/h
